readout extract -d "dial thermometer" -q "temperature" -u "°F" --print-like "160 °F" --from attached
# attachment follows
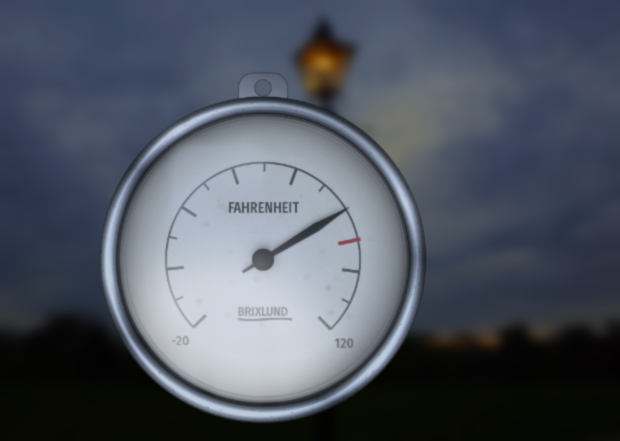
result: 80 °F
